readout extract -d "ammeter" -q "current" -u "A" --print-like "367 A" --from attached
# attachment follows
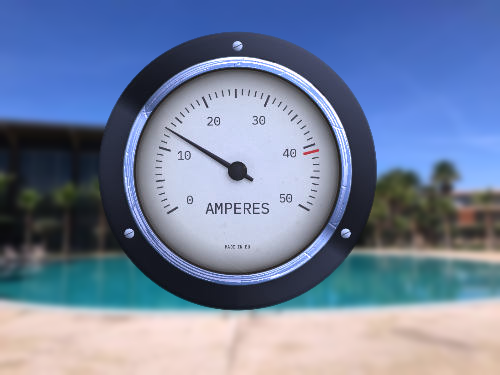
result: 13 A
